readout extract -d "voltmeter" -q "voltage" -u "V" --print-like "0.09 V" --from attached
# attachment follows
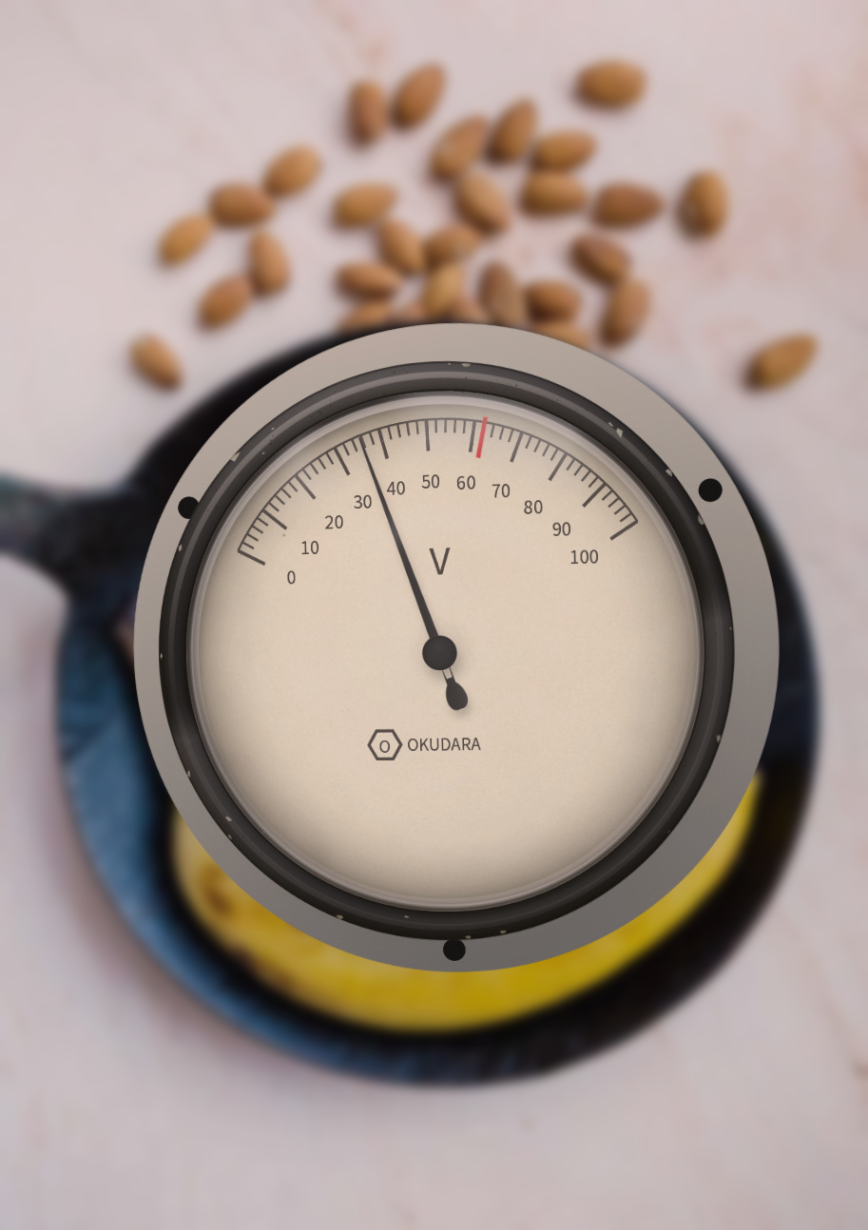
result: 36 V
